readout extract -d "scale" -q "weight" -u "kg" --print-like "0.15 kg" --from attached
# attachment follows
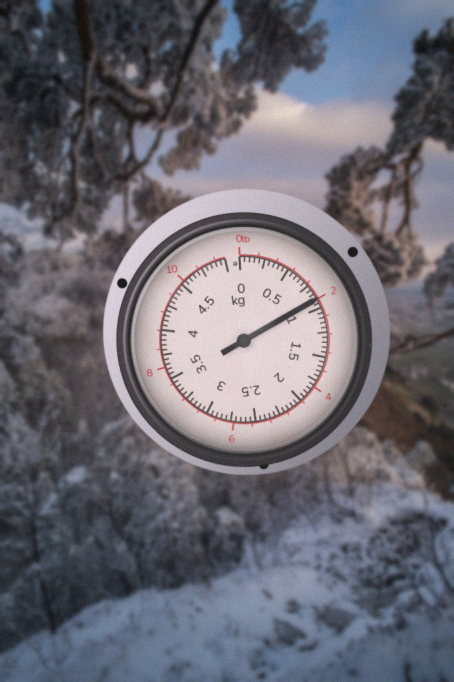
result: 0.9 kg
